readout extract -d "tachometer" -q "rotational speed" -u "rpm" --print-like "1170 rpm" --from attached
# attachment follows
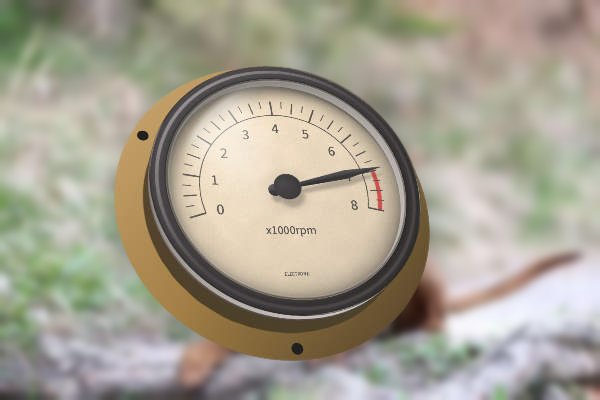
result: 7000 rpm
